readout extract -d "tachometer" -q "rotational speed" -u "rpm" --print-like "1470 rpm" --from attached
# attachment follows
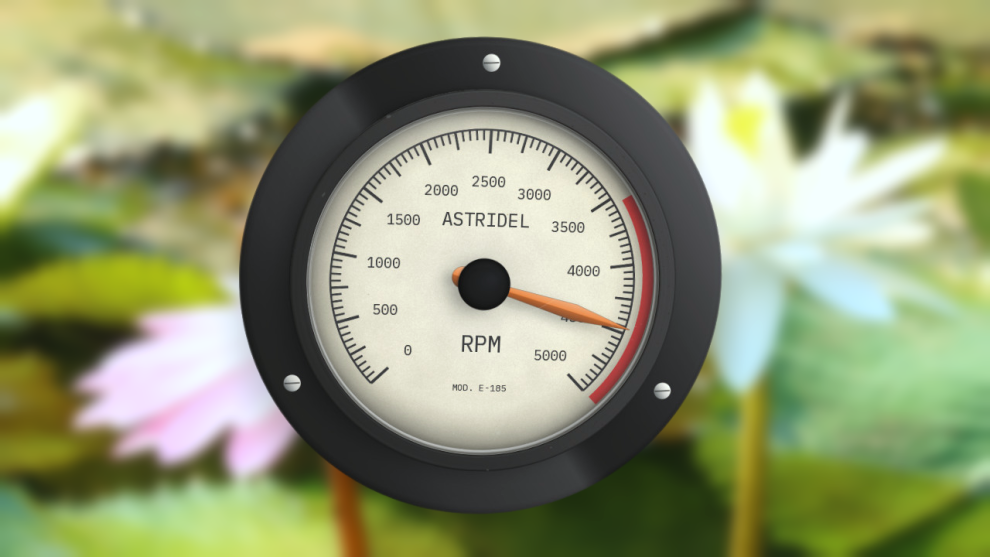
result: 4450 rpm
